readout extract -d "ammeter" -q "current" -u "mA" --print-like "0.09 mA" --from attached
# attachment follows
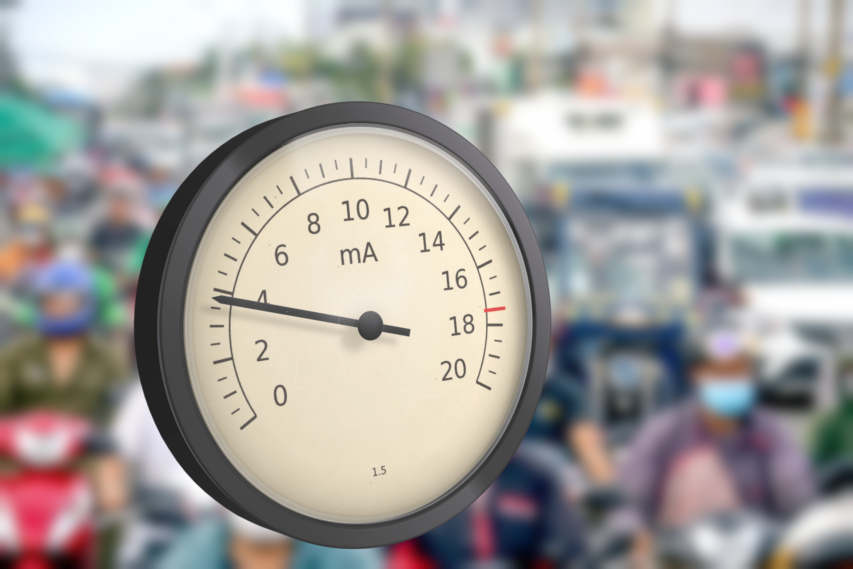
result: 3.75 mA
